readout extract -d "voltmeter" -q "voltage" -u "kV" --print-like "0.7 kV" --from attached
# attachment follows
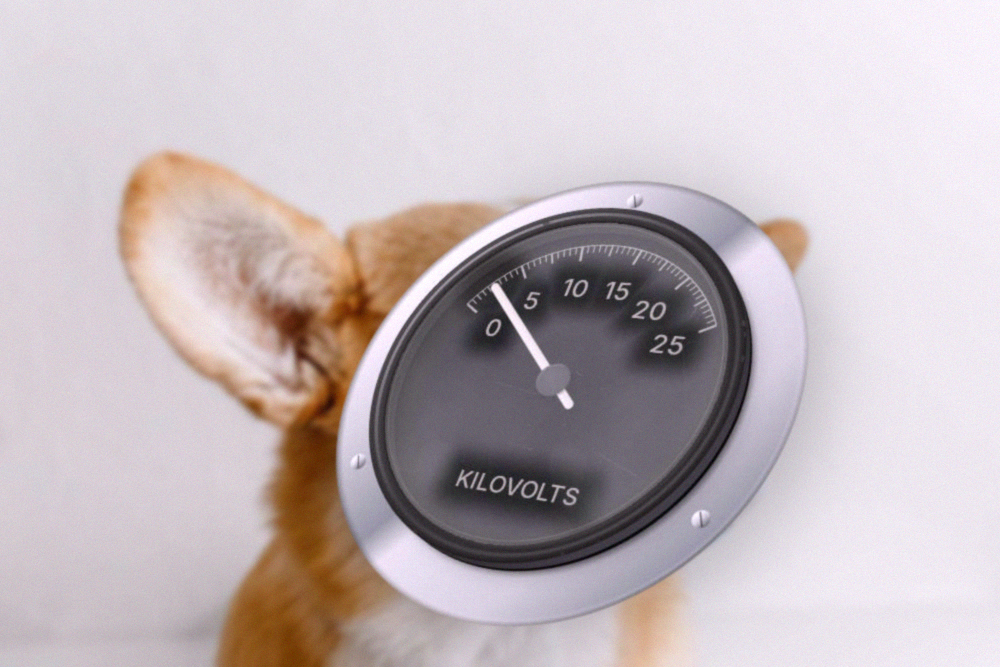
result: 2.5 kV
